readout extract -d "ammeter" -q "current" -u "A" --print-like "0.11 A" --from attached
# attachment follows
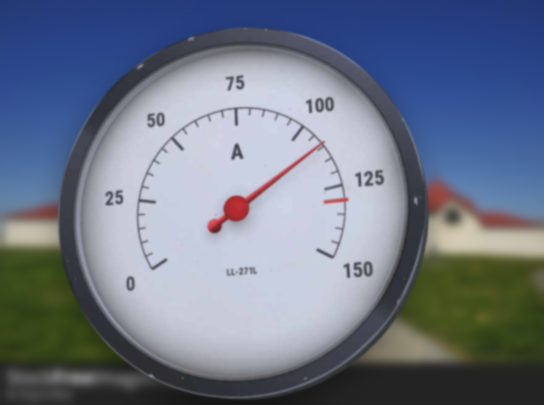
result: 110 A
